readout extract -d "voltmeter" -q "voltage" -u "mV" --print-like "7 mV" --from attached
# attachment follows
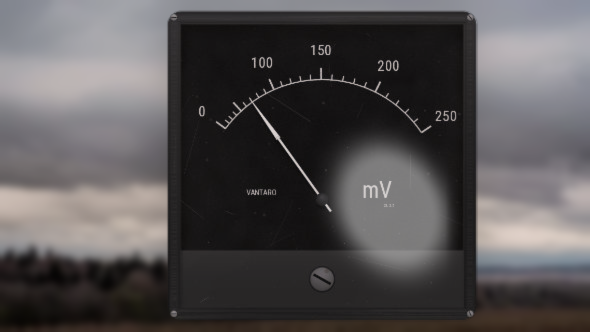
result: 70 mV
